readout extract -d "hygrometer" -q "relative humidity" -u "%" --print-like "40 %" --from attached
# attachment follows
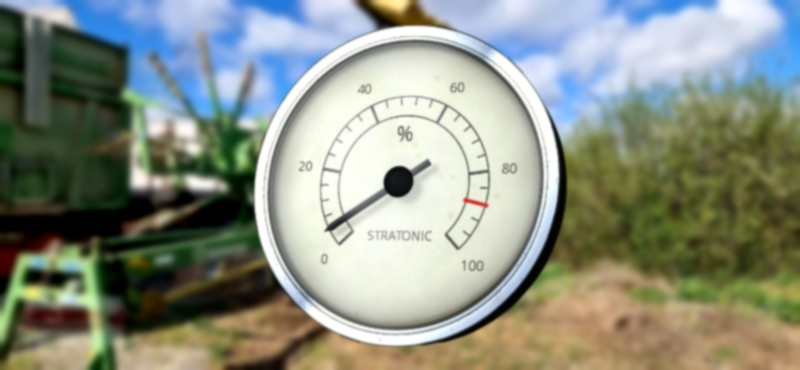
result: 4 %
